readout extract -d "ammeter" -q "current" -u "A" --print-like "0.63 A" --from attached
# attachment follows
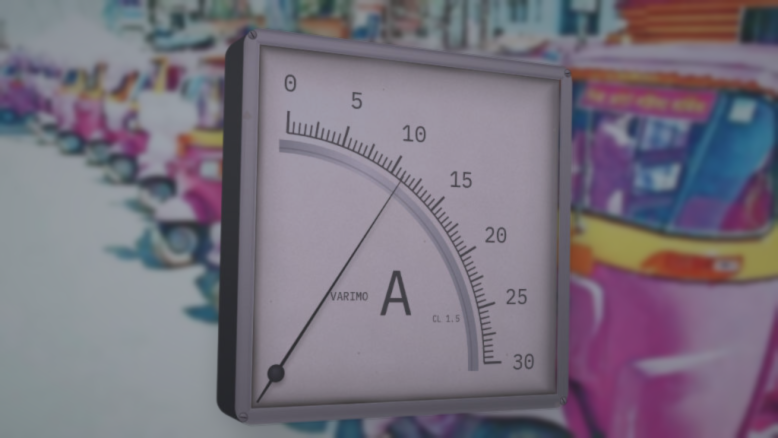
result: 11 A
